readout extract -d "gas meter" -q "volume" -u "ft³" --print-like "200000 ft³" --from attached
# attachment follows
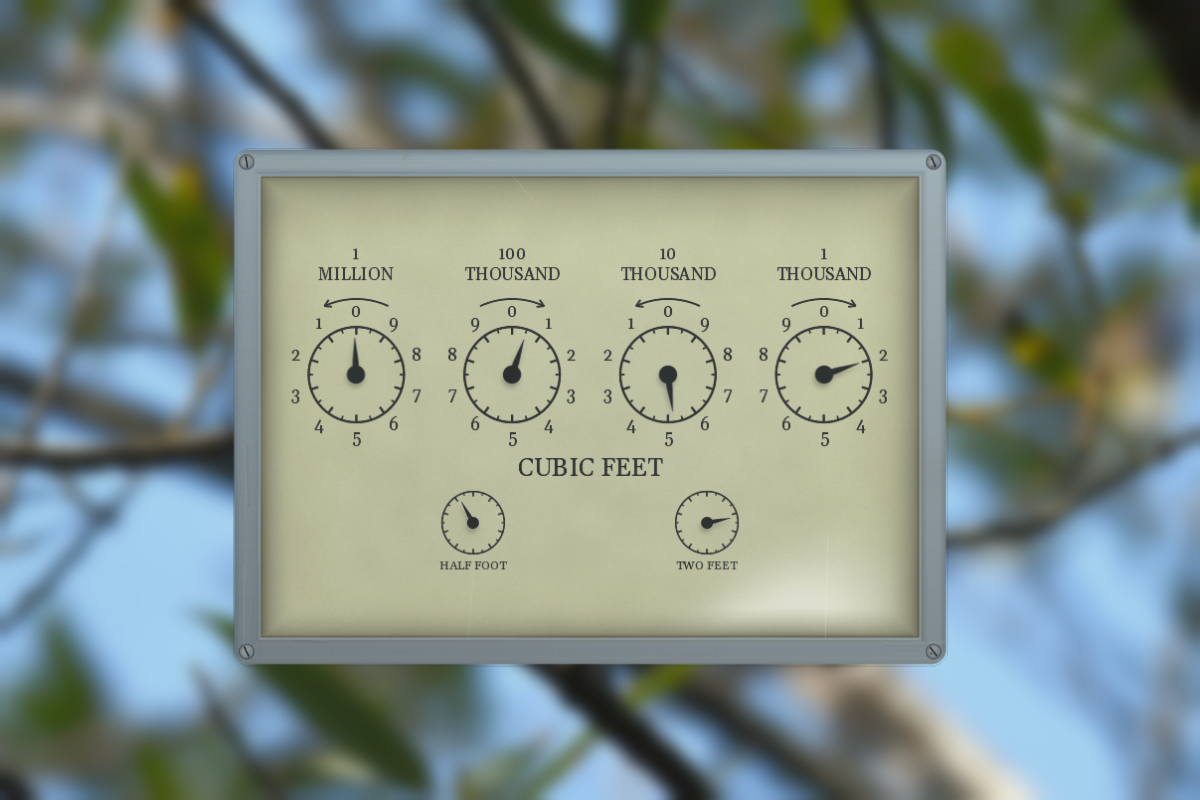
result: 5200 ft³
